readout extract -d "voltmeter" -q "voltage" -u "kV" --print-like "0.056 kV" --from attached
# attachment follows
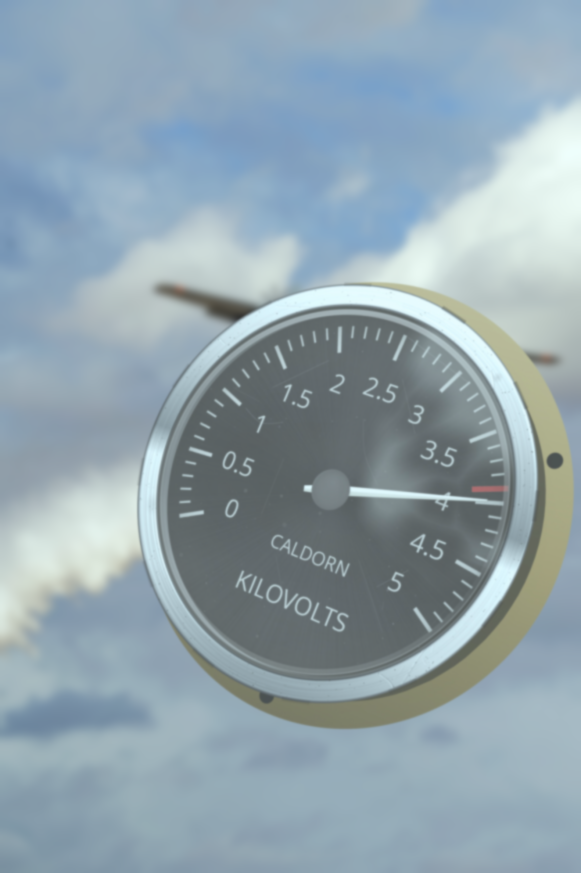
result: 4 kV
